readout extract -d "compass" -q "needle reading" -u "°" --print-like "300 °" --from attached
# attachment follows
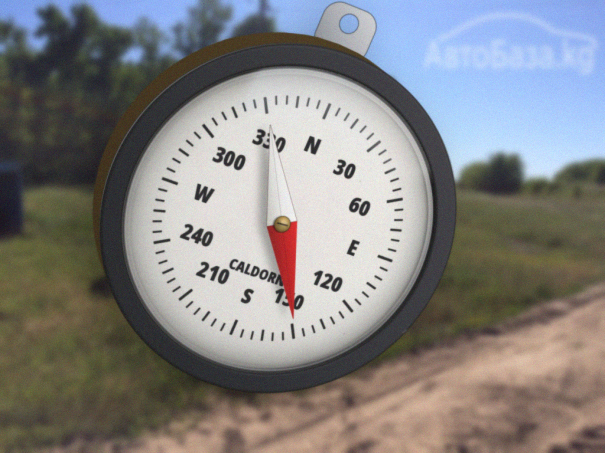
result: 150 °
